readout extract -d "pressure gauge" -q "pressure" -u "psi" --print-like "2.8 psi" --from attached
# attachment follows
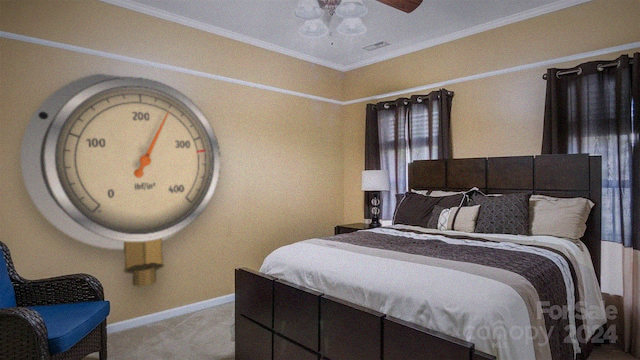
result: 240 psi
